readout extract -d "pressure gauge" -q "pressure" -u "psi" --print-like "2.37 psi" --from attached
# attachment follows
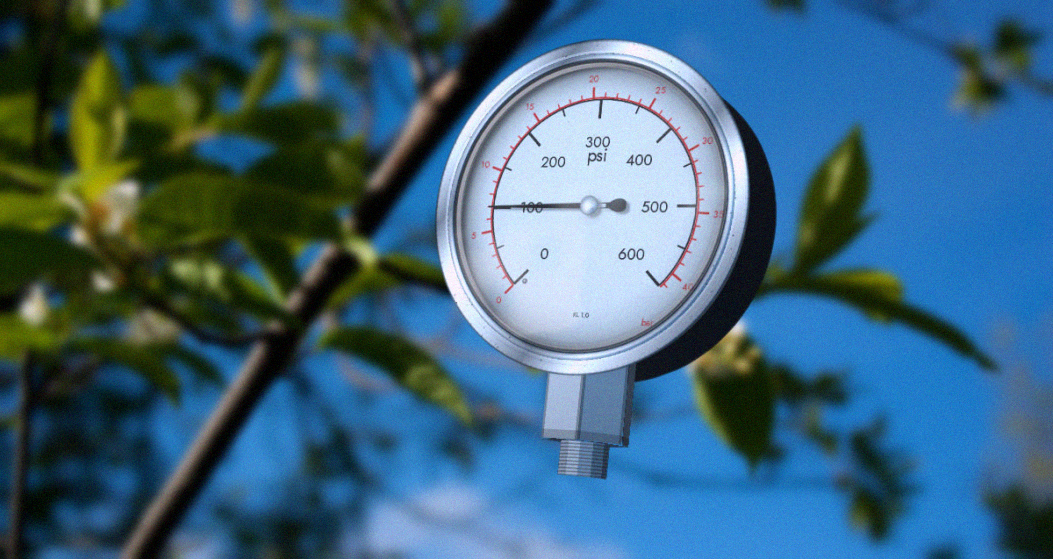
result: 100 psi
